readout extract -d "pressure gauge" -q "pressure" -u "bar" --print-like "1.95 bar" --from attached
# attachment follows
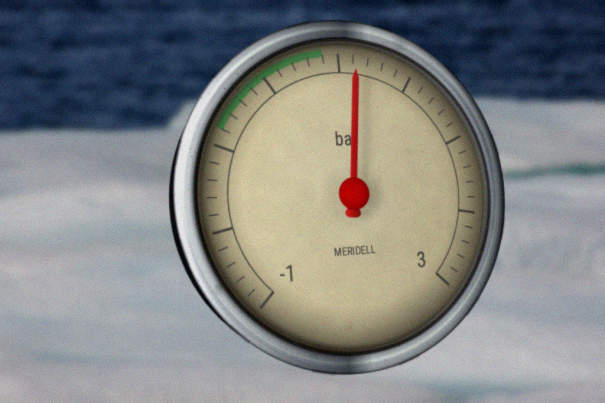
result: 1.1 bar
